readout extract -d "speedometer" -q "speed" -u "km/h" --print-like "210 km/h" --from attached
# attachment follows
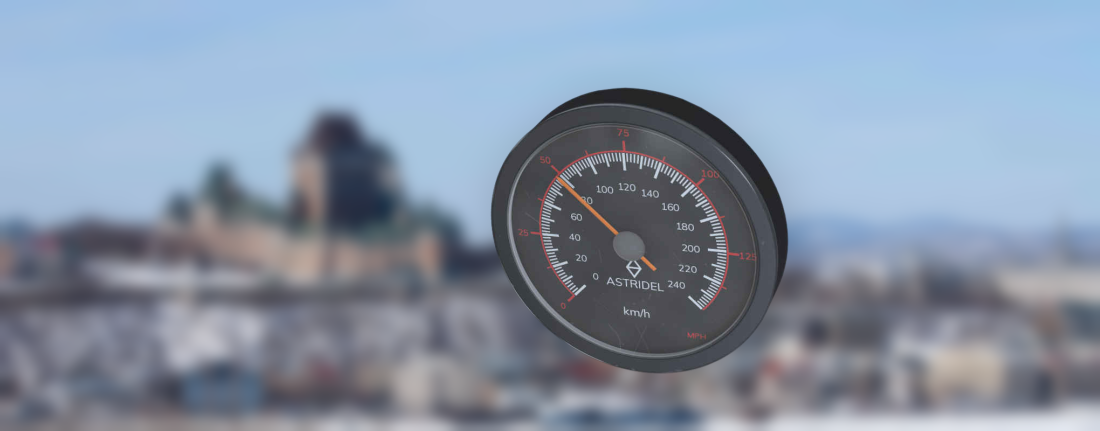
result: 80 km/h
